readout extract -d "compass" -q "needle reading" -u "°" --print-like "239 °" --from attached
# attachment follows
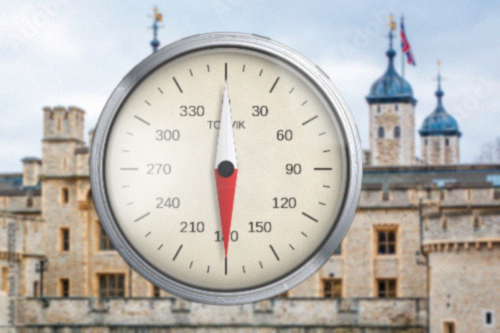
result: 180 °
